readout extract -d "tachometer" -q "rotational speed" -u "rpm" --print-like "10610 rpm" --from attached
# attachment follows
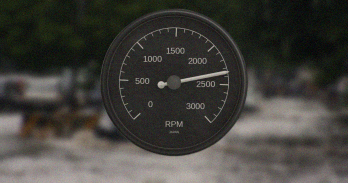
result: 2350 rpm
